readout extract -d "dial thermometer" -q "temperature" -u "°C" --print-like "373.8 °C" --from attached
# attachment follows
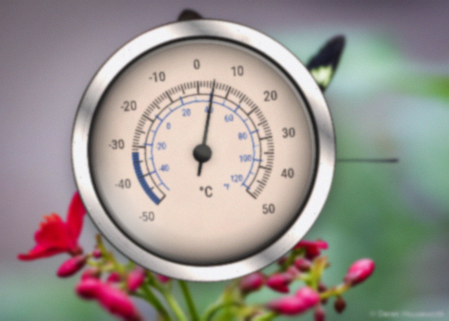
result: 5 °C
